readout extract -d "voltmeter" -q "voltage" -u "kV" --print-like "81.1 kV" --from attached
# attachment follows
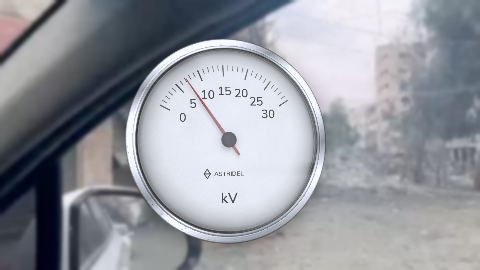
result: 7 kV
